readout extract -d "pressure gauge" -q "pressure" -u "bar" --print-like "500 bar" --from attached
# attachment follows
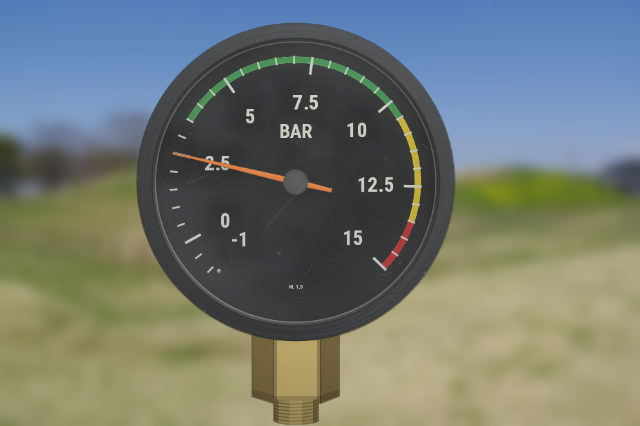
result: 2.5 bar
